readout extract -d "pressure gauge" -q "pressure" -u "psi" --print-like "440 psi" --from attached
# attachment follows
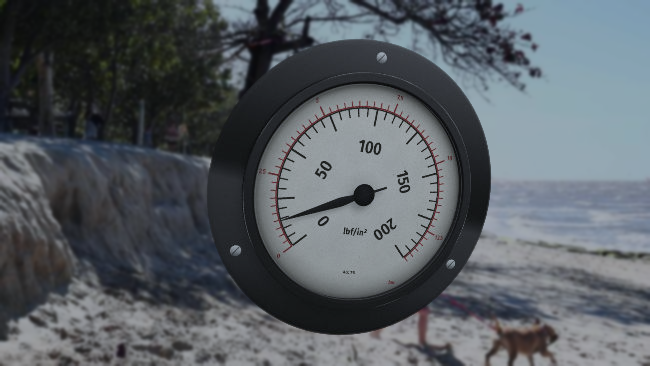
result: 15 psi
